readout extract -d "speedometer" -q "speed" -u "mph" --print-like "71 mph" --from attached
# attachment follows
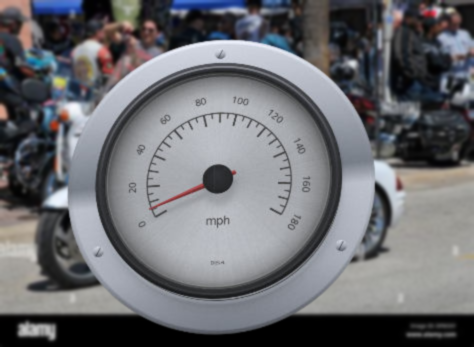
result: 5 mph
